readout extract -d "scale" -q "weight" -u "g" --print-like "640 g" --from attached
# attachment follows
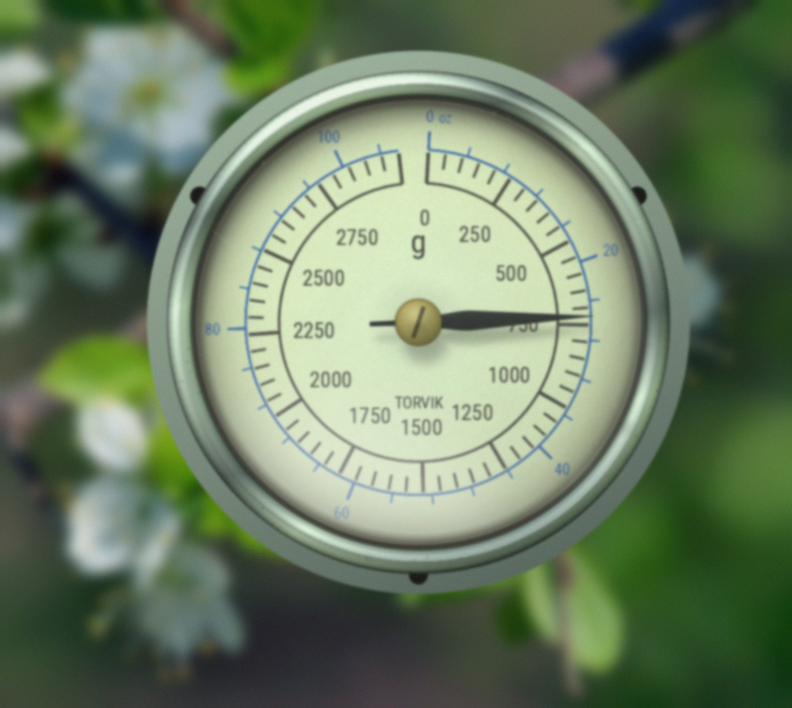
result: 725 g
